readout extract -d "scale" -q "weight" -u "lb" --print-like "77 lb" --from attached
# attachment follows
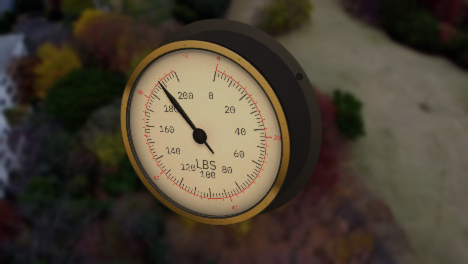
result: 190 lb
